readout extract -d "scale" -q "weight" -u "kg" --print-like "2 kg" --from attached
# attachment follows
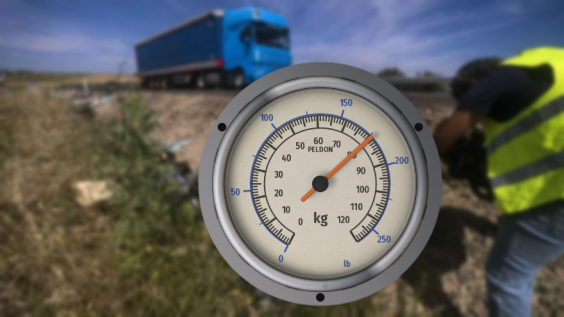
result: 80 kg
